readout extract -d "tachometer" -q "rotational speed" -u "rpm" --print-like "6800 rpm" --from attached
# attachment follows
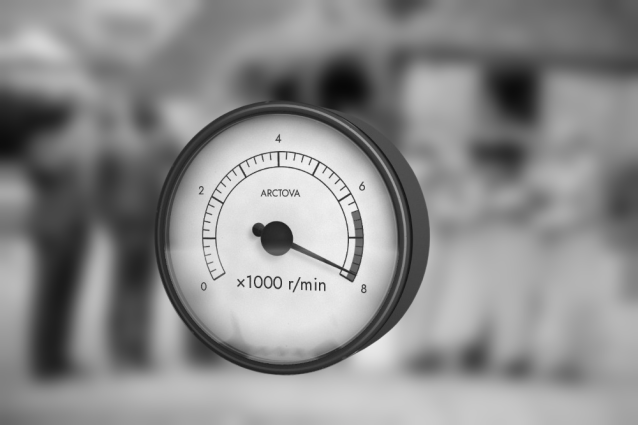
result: 7800 rpm
